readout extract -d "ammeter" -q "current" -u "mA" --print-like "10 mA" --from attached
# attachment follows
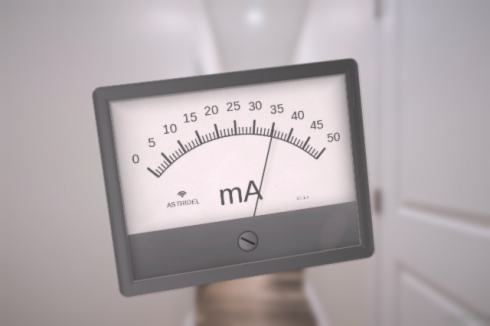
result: 35 mA
